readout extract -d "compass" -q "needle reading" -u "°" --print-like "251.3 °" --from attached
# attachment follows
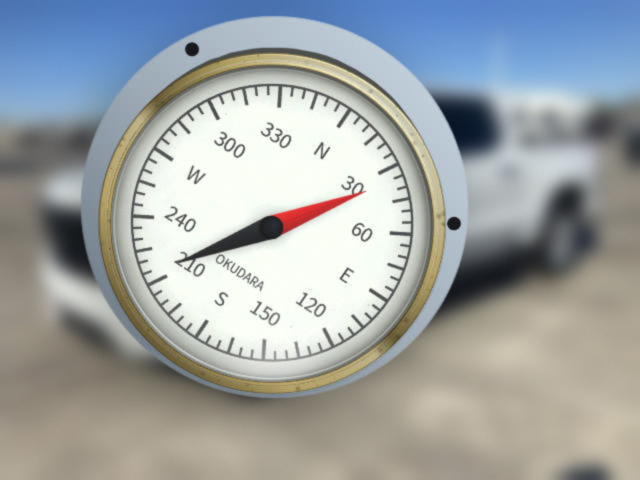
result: 35 °
